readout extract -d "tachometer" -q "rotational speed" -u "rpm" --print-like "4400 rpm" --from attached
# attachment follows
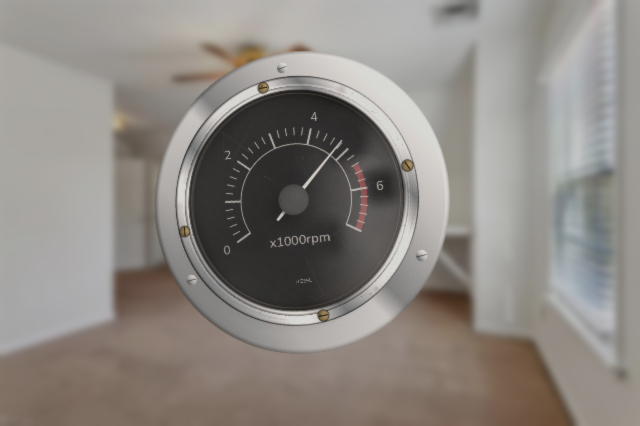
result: 4800 rpm
